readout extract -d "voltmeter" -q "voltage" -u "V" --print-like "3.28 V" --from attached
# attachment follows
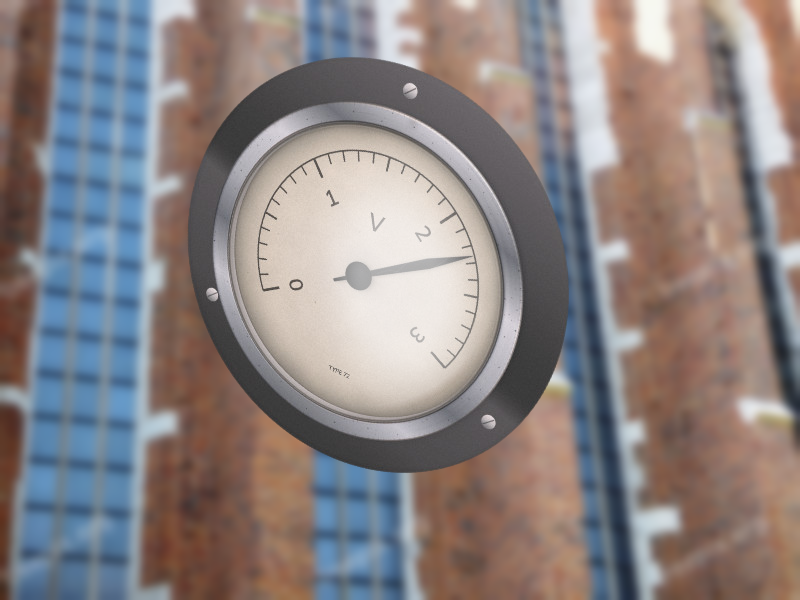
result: 2.25 V
